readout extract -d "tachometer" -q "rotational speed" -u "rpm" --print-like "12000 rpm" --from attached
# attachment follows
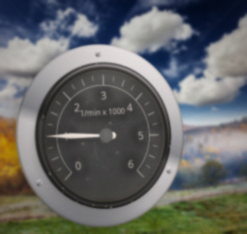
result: 1000 rpm
